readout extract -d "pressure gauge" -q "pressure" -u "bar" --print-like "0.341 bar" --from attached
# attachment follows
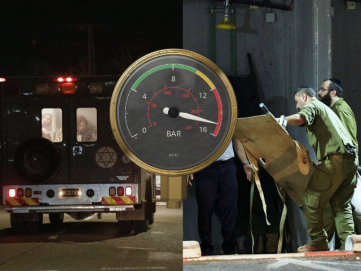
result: 15 bar
